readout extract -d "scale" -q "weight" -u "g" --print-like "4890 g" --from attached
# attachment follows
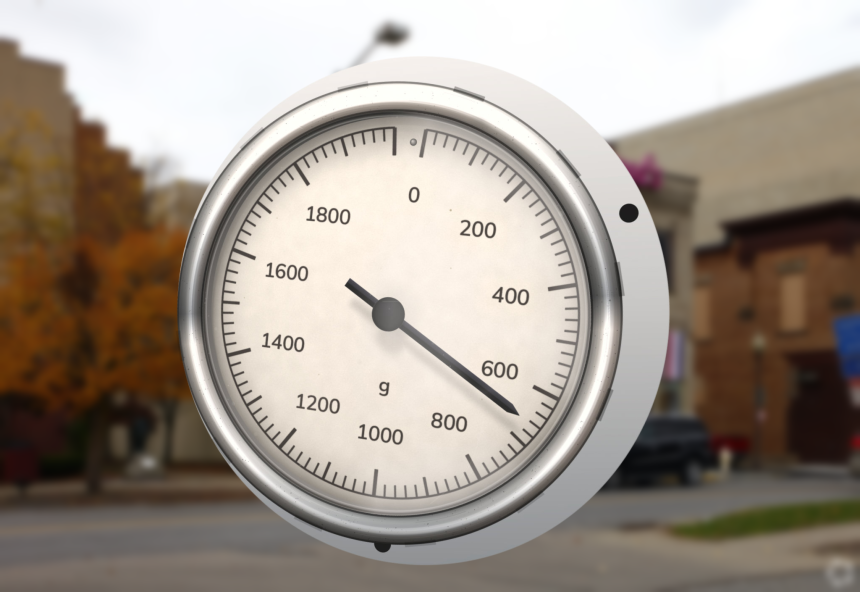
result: 660 g
